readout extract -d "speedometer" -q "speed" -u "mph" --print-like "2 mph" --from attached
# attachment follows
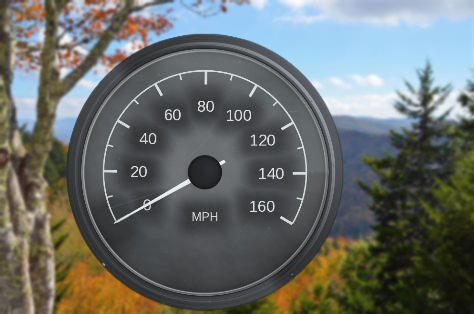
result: 0 mph
